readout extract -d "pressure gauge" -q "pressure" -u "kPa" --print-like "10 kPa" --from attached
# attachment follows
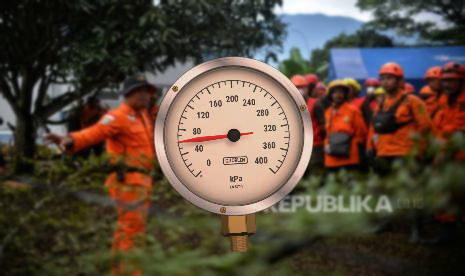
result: 60 kPa
